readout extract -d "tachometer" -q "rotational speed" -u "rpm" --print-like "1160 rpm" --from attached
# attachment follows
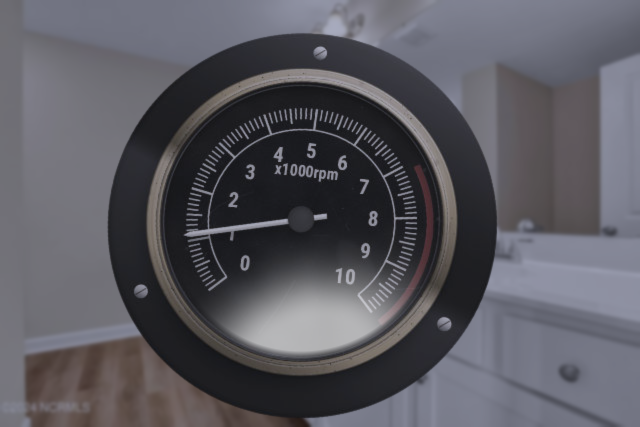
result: 1100 rpm
